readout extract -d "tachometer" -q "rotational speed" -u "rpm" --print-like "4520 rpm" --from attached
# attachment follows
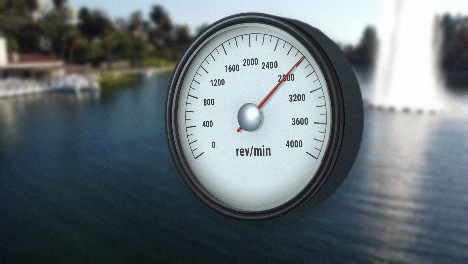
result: 2800 rpm
